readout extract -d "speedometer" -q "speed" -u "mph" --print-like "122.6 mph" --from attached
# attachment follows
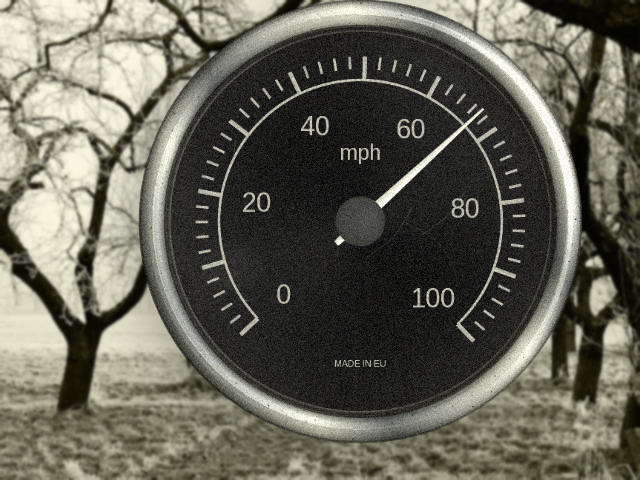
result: 67 mph
